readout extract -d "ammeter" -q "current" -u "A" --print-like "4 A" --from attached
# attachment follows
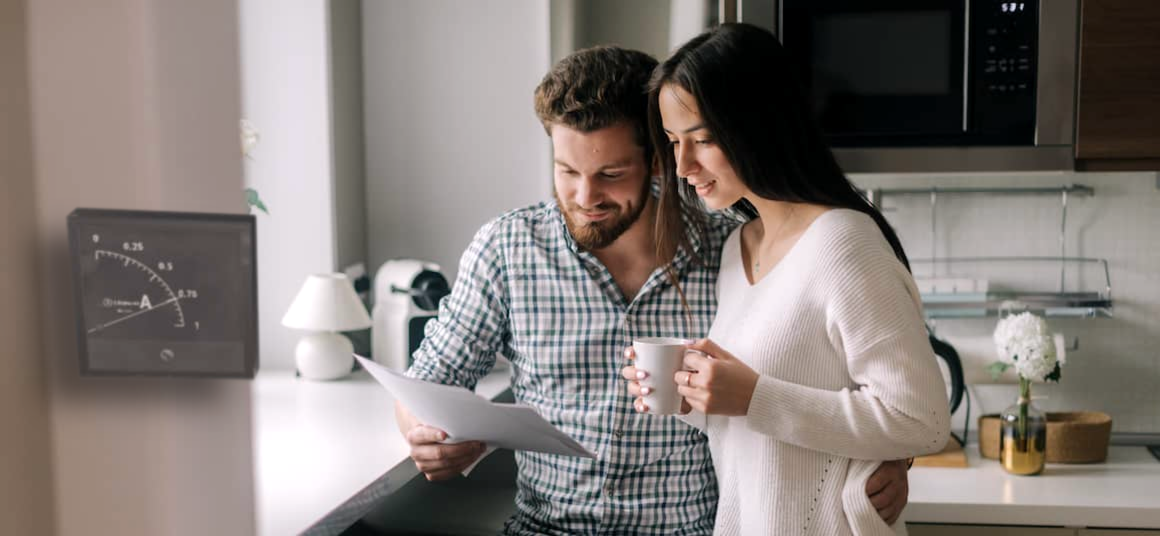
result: 0.75 A
